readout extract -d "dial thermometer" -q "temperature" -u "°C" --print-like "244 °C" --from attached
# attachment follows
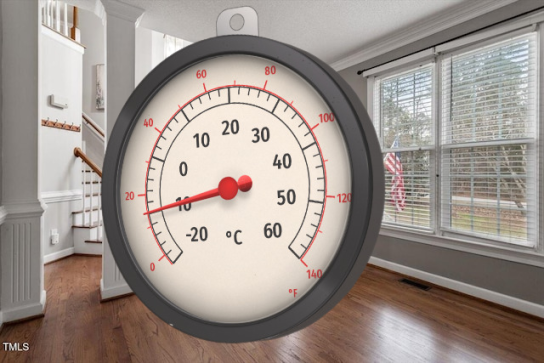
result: -10 °C
